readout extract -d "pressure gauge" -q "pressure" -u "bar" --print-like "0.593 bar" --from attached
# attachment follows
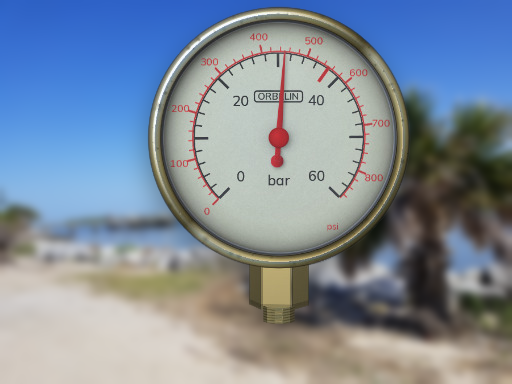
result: 31 bar
